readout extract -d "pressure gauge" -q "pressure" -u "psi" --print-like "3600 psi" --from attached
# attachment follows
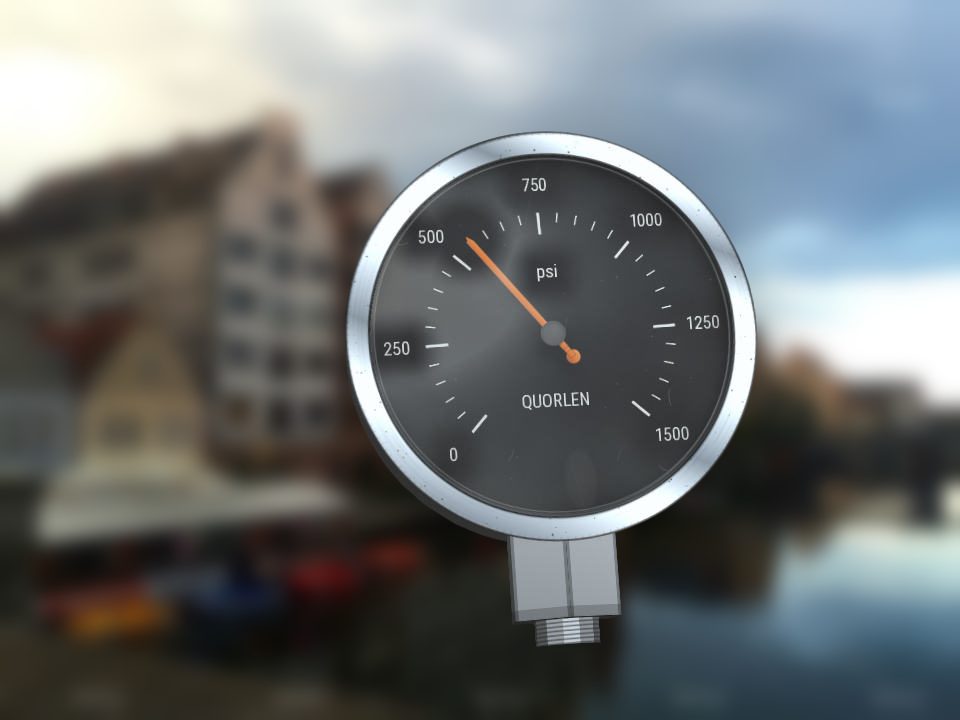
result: 550 psi
